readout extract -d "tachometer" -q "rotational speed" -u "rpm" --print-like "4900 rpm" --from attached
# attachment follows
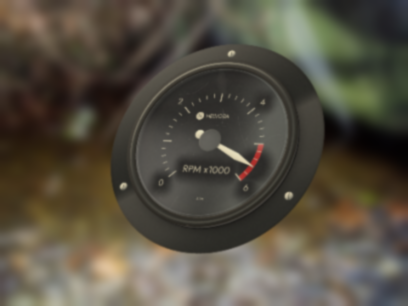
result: 5600 rpm
